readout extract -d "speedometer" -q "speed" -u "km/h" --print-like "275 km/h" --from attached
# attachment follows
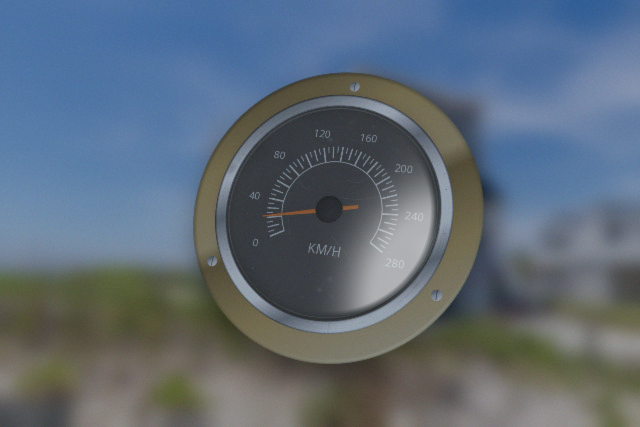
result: 20 km/h
